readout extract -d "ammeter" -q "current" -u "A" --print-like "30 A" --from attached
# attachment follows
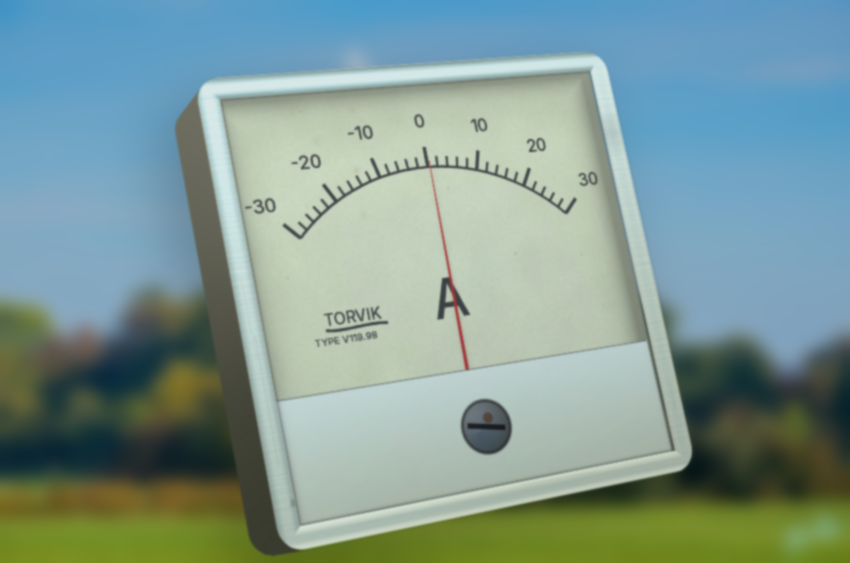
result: 0 A
